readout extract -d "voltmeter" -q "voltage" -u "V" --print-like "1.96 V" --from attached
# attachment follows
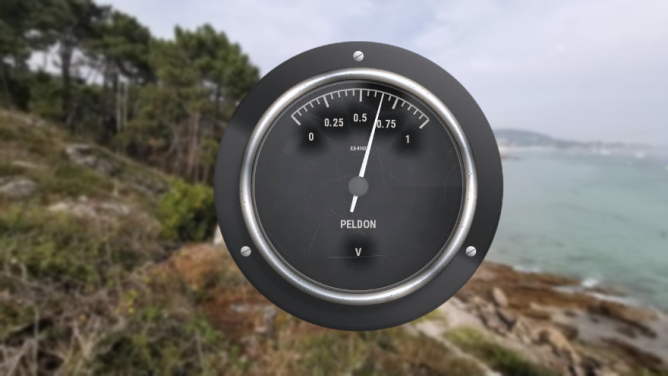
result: 0.65 V
